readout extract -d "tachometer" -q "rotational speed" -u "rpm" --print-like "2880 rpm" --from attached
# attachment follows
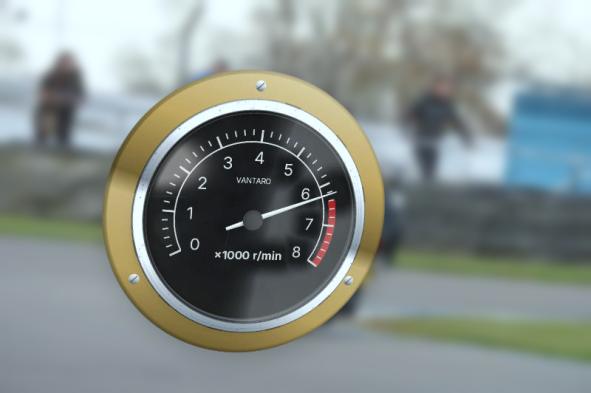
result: 6200 rpm
